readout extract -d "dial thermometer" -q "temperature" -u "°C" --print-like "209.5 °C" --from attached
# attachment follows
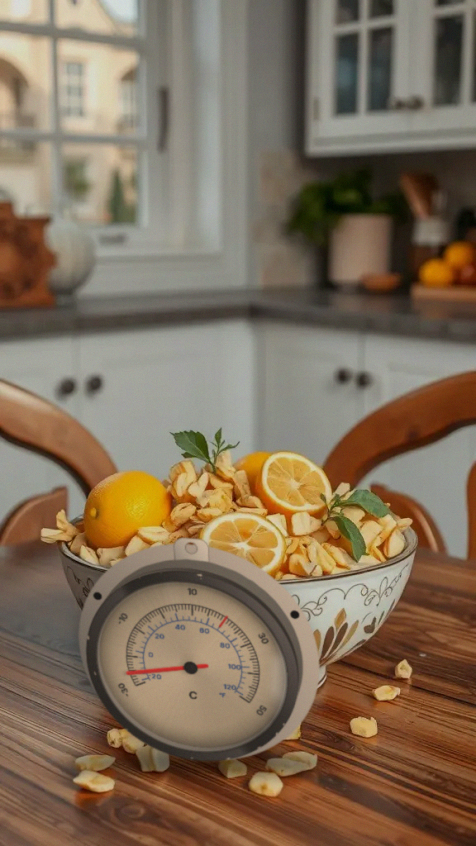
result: -25 °C
